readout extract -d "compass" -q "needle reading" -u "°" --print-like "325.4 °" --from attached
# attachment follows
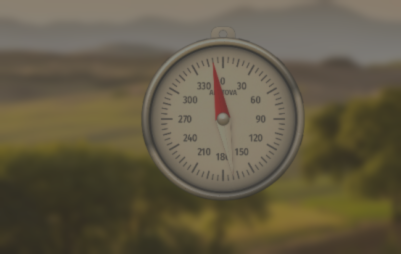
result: 350 °
